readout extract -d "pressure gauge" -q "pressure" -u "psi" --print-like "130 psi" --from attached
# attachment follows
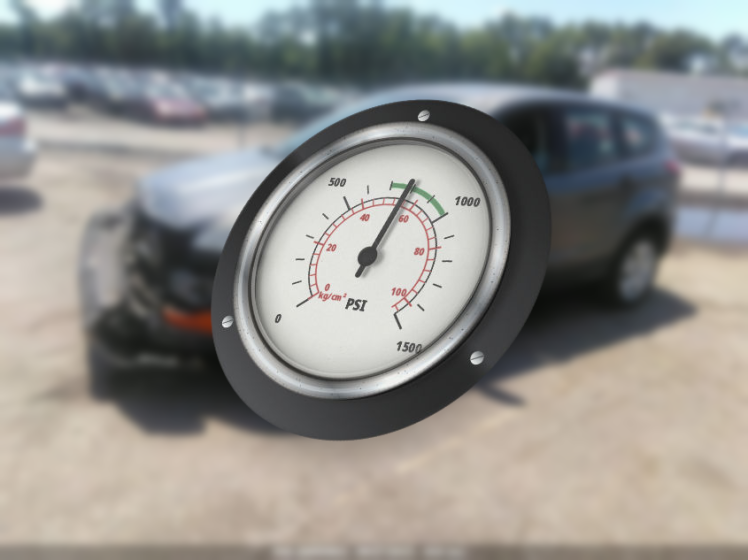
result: 800 psi
